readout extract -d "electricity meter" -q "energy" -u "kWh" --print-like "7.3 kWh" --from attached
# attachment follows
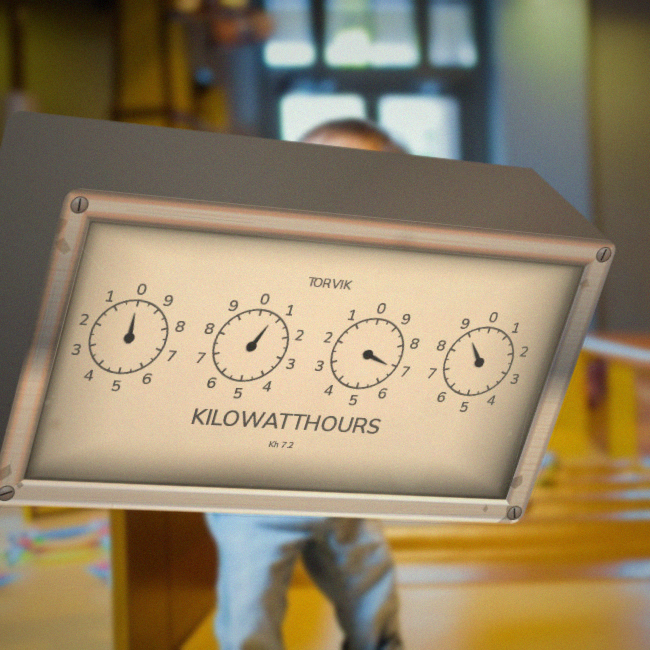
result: 69 kWh
